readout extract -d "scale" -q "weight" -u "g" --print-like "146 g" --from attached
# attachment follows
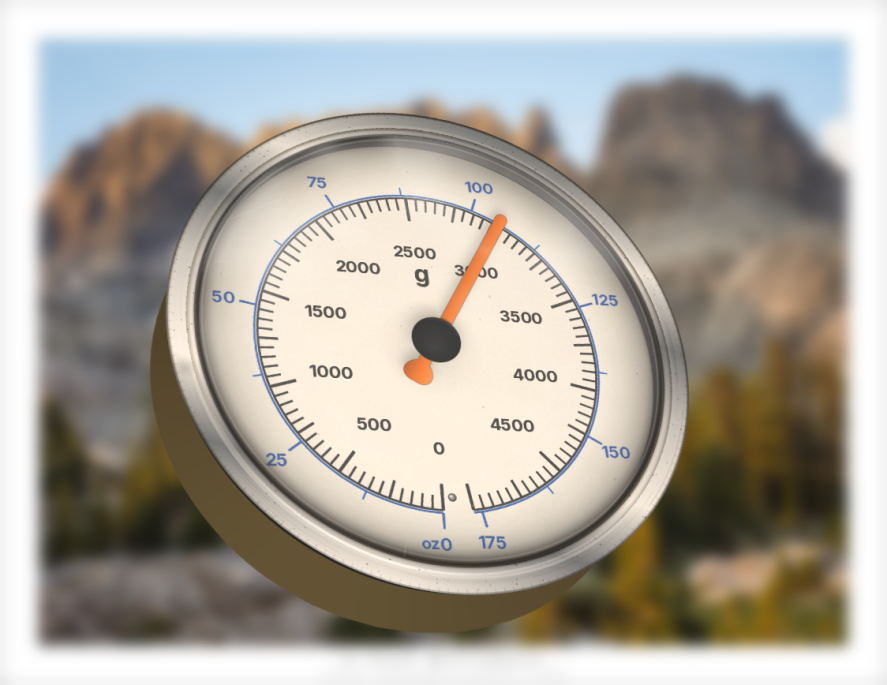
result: 2975 g
